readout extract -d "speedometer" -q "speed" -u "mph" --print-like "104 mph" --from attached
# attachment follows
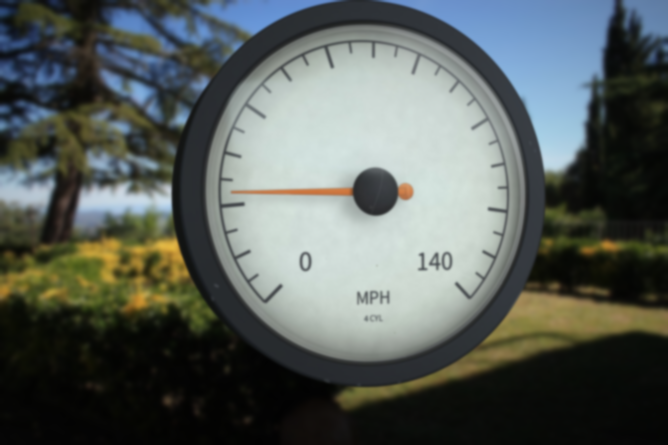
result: 22.5 mph
